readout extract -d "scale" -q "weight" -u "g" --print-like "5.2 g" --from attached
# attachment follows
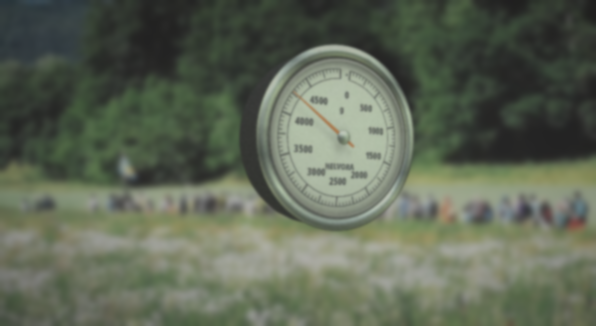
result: 4250 g
